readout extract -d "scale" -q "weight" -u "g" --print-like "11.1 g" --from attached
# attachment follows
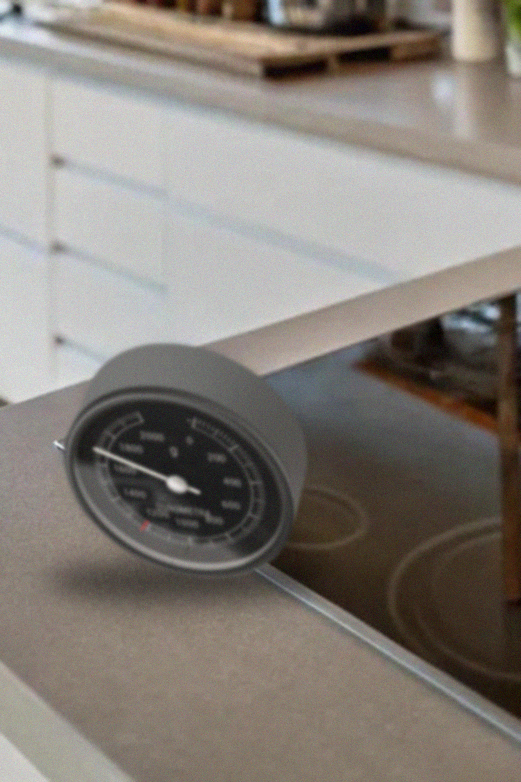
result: 1700 g
